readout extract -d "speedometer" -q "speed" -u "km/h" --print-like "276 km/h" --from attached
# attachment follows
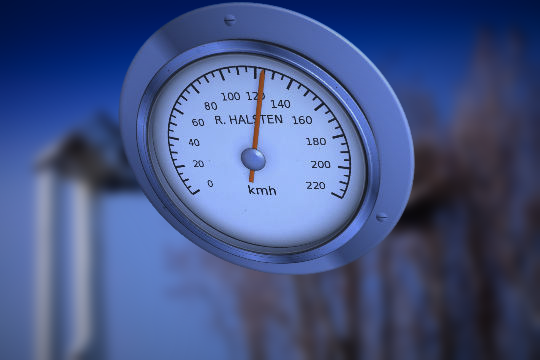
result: 125 km/h
